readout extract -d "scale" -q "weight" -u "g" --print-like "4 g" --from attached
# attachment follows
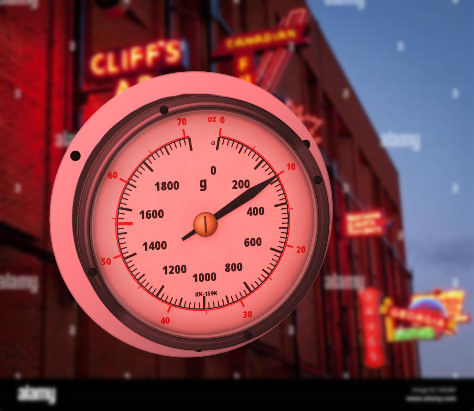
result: 280 g
